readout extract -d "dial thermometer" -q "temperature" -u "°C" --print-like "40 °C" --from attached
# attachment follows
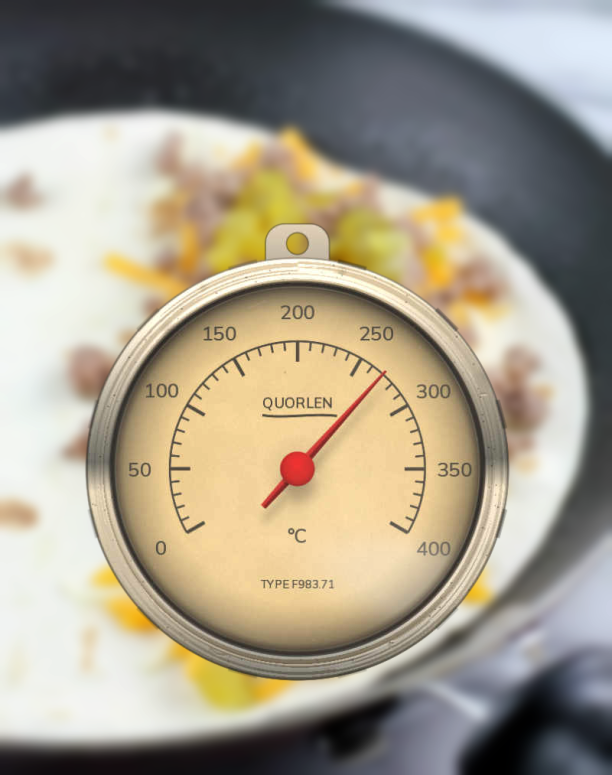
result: 270 °C
